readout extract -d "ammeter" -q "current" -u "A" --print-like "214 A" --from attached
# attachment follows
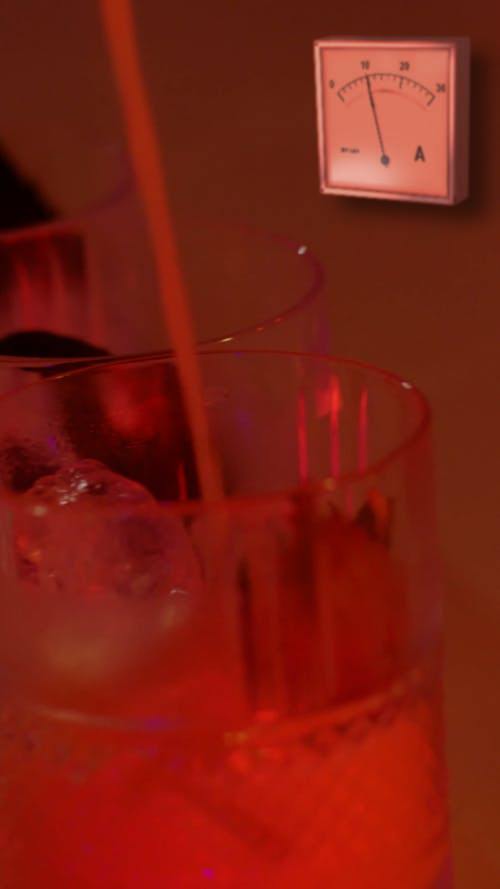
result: 10 A
